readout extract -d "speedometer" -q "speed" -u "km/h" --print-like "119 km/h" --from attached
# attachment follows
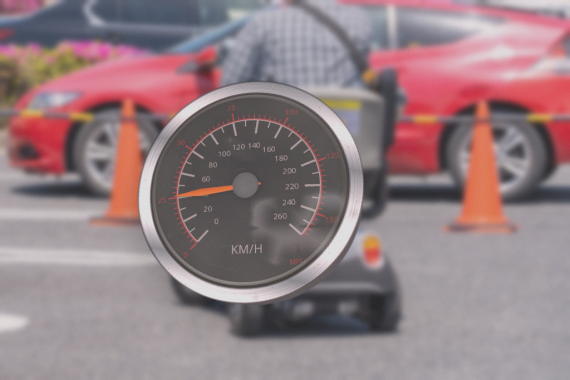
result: 40 km/h
